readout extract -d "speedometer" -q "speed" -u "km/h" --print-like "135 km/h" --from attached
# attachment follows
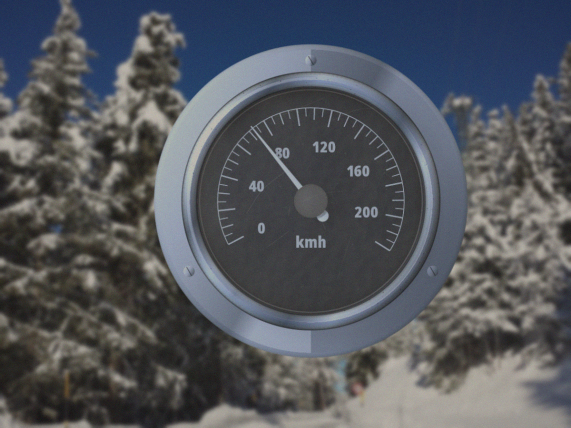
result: 72.5 km/h
